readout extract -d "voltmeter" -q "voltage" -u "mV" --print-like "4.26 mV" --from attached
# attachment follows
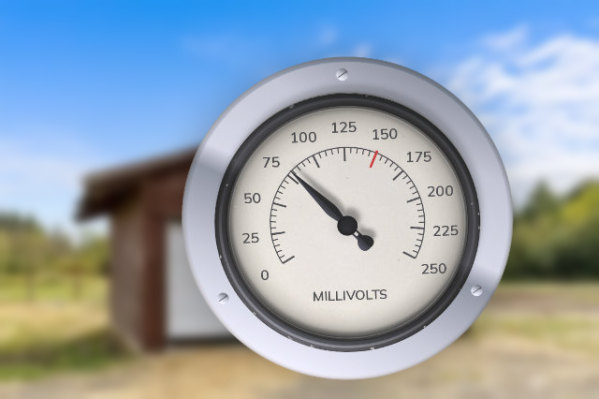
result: 80 mV
